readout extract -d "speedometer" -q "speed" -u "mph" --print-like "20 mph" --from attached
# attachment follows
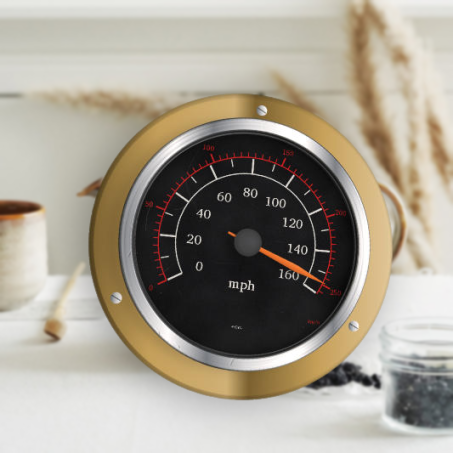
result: 155 mph
